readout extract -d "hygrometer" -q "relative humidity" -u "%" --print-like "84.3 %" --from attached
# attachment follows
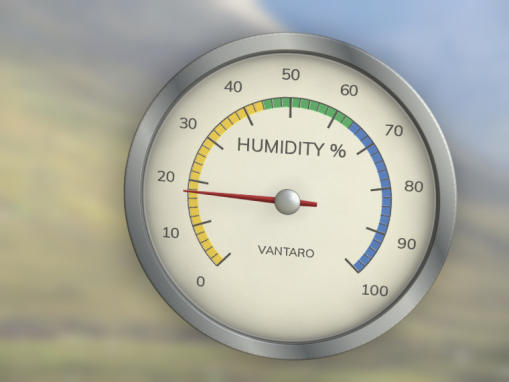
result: 18 %
